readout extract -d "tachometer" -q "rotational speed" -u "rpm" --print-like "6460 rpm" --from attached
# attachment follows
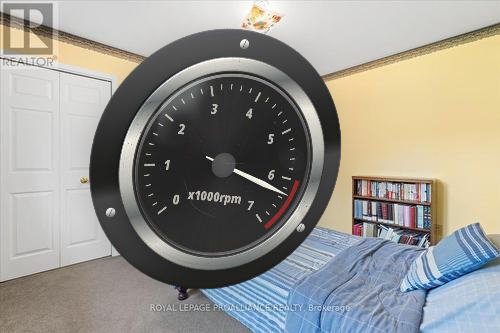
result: 6300 rpm
